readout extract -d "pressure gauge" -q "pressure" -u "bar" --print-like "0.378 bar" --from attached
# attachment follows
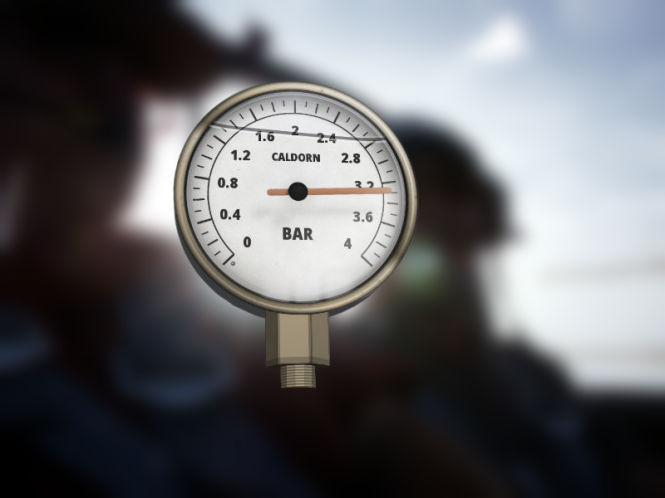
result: 3.3 bar
